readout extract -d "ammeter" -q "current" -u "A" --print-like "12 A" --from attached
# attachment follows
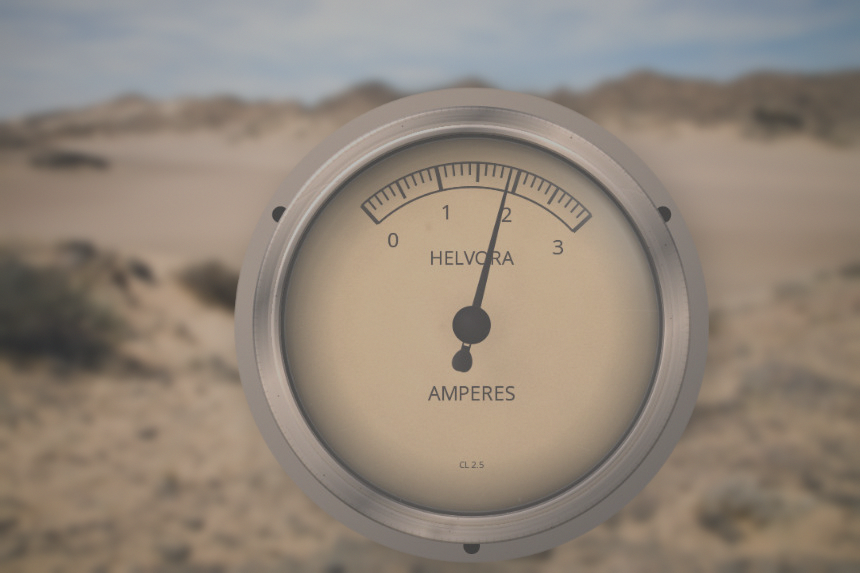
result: 1.9 A
